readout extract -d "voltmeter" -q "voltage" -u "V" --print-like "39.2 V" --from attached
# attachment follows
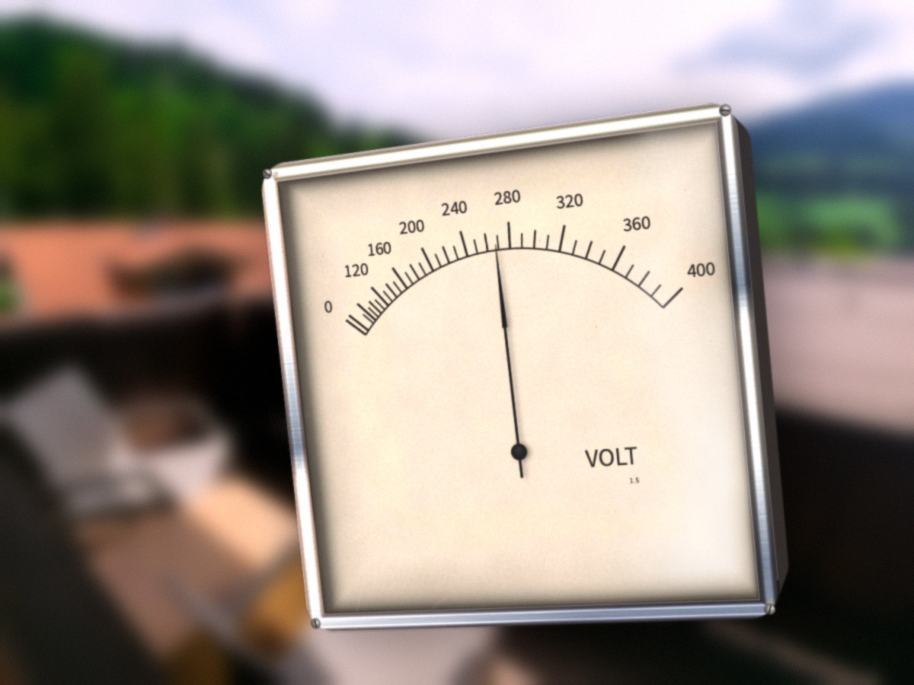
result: 270 V
